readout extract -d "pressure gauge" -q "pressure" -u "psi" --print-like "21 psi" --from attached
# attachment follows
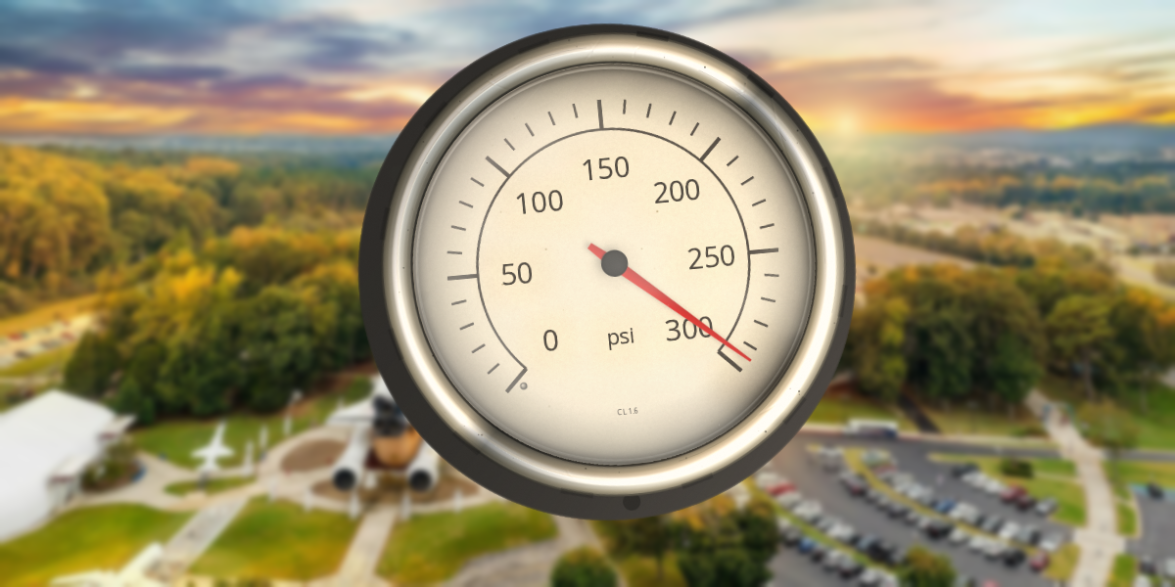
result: 295 psi
